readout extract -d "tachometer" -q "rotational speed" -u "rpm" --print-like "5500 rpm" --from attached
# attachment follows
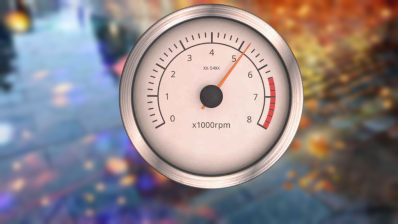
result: 5200 rpm
